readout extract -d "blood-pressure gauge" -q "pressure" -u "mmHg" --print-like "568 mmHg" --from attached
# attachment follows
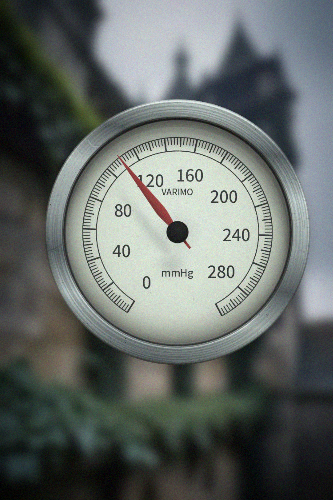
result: 110 mmHg
